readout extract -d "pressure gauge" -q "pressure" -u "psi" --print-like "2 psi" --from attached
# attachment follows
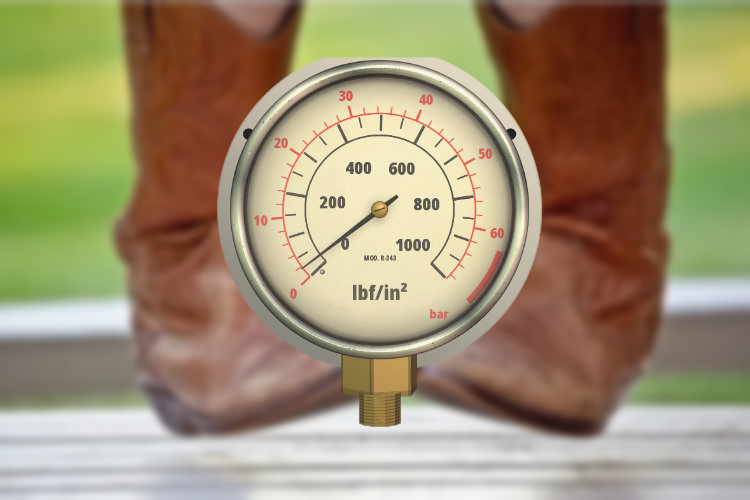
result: 25 psi
